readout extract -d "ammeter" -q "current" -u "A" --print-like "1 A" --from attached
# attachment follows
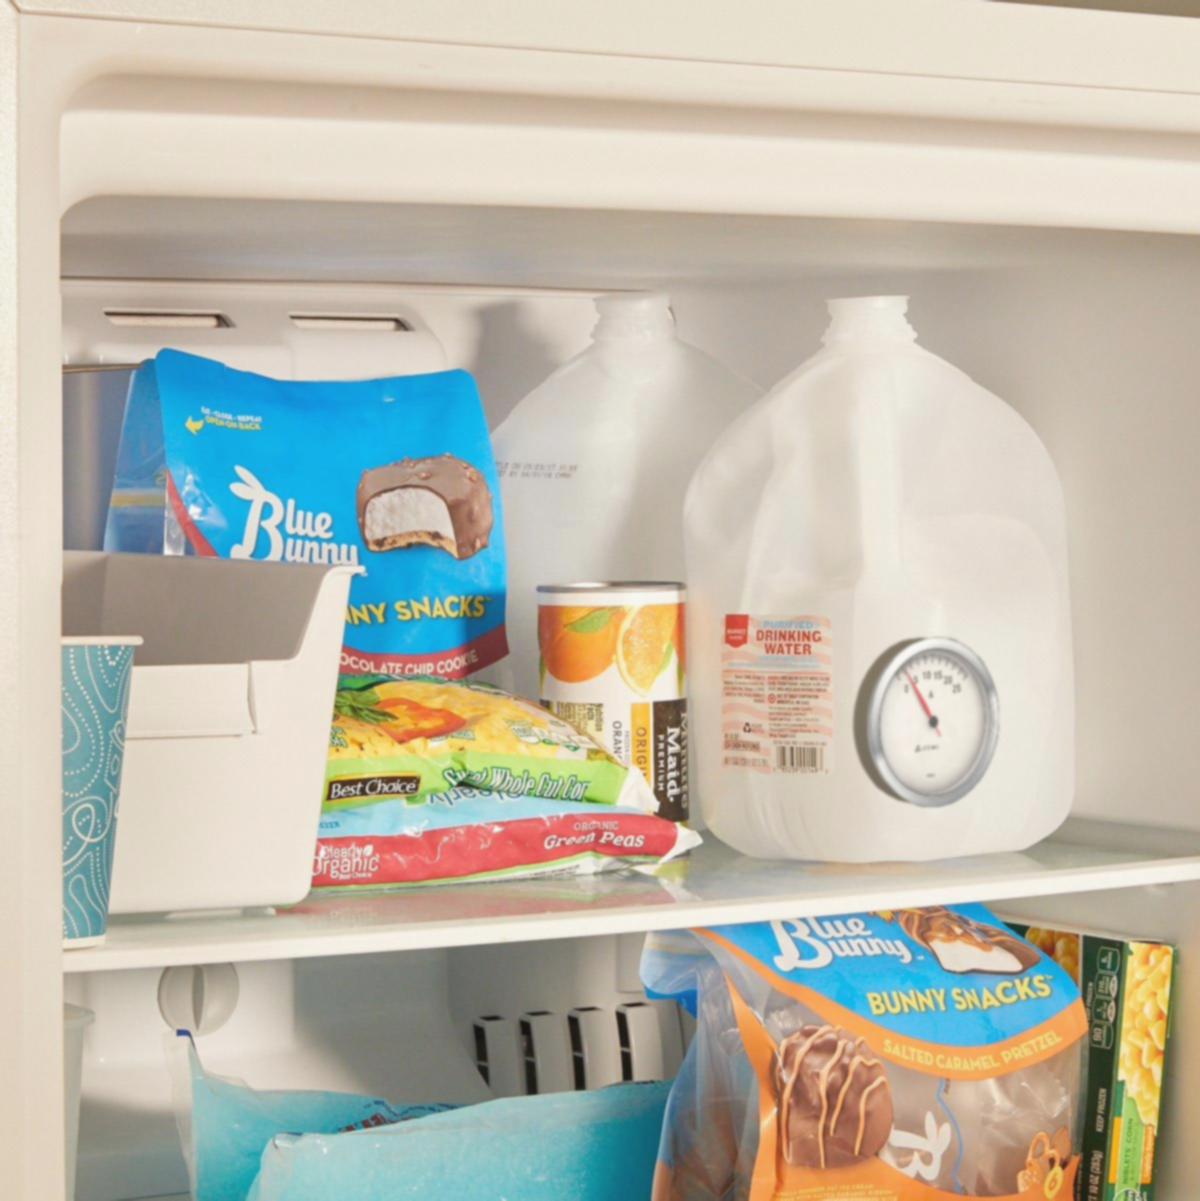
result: 2.5 A
